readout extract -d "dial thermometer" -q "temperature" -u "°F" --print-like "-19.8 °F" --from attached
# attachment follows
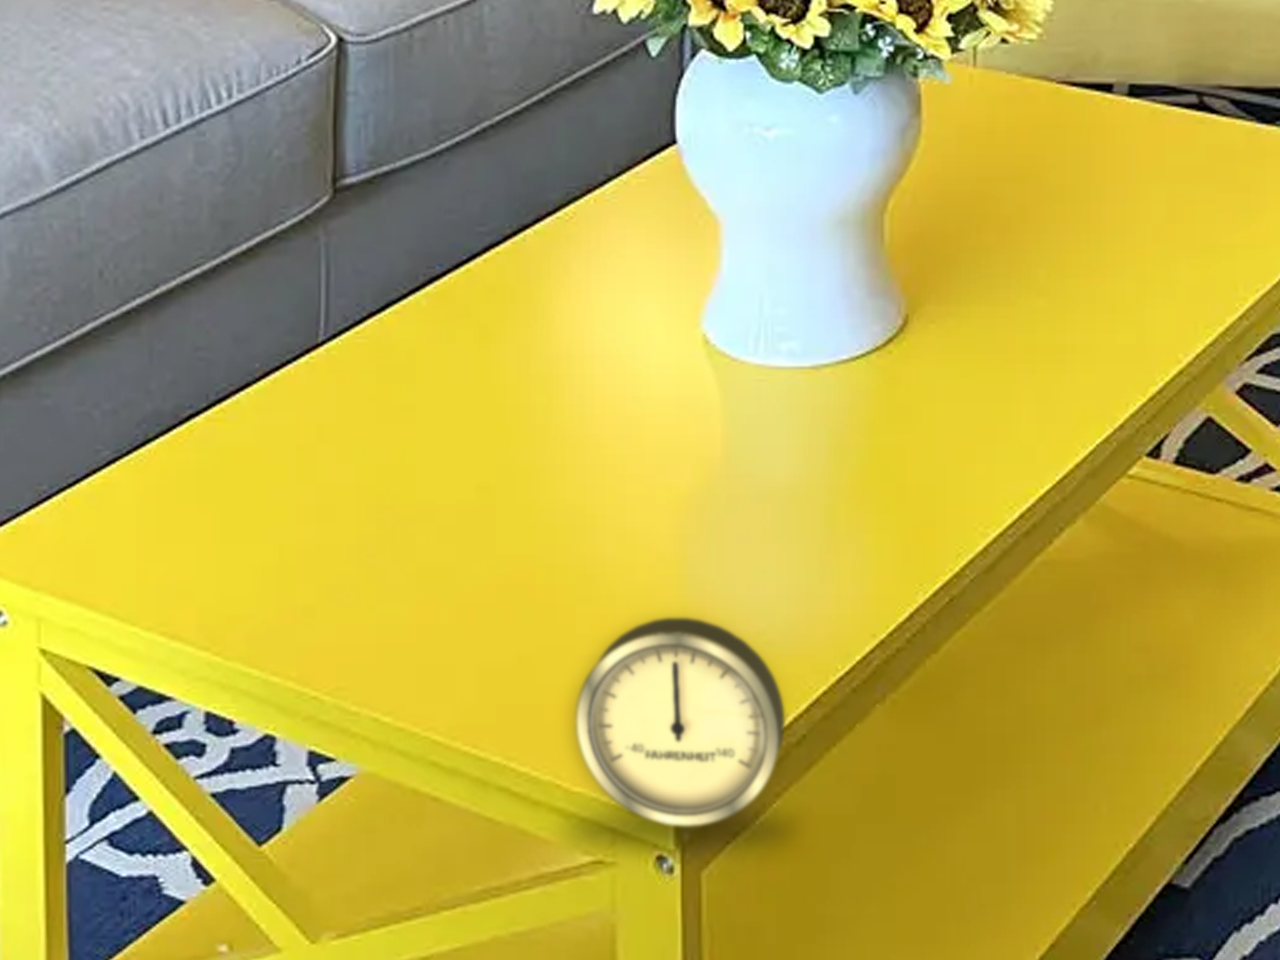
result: 50 °F
